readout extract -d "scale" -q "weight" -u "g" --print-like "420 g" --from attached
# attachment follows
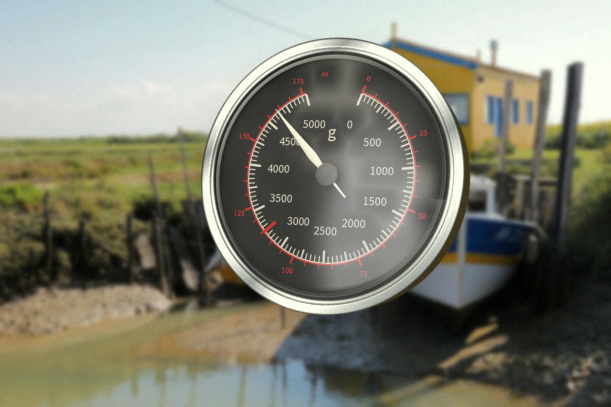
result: 4650 g
